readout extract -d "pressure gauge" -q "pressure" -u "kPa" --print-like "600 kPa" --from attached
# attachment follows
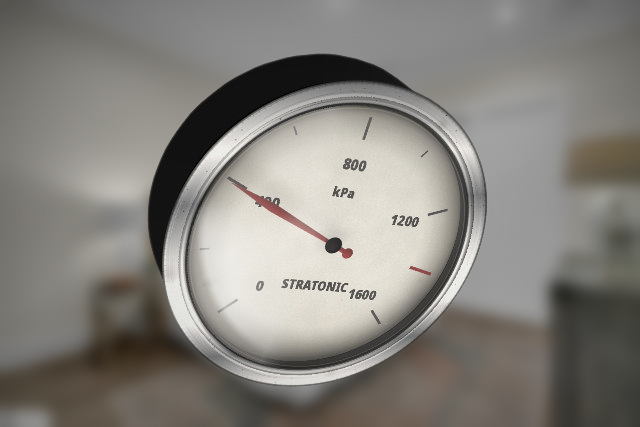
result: 400 kPa
